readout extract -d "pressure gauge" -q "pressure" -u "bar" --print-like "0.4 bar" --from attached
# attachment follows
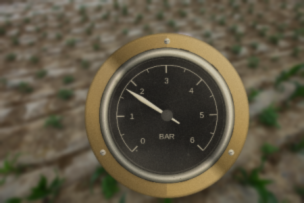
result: 1.75 bar
